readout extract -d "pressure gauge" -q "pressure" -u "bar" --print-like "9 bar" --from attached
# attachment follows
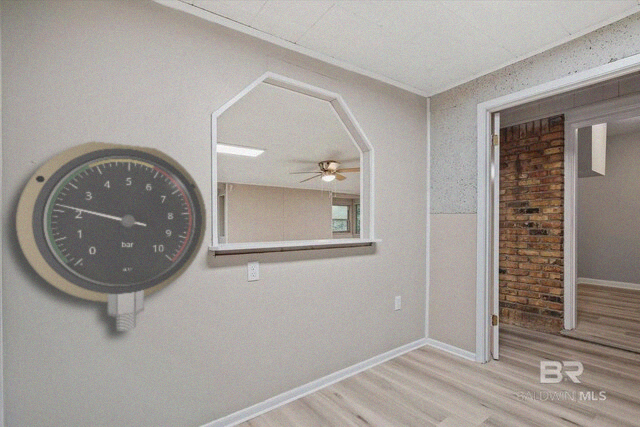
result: 2.2 bar
